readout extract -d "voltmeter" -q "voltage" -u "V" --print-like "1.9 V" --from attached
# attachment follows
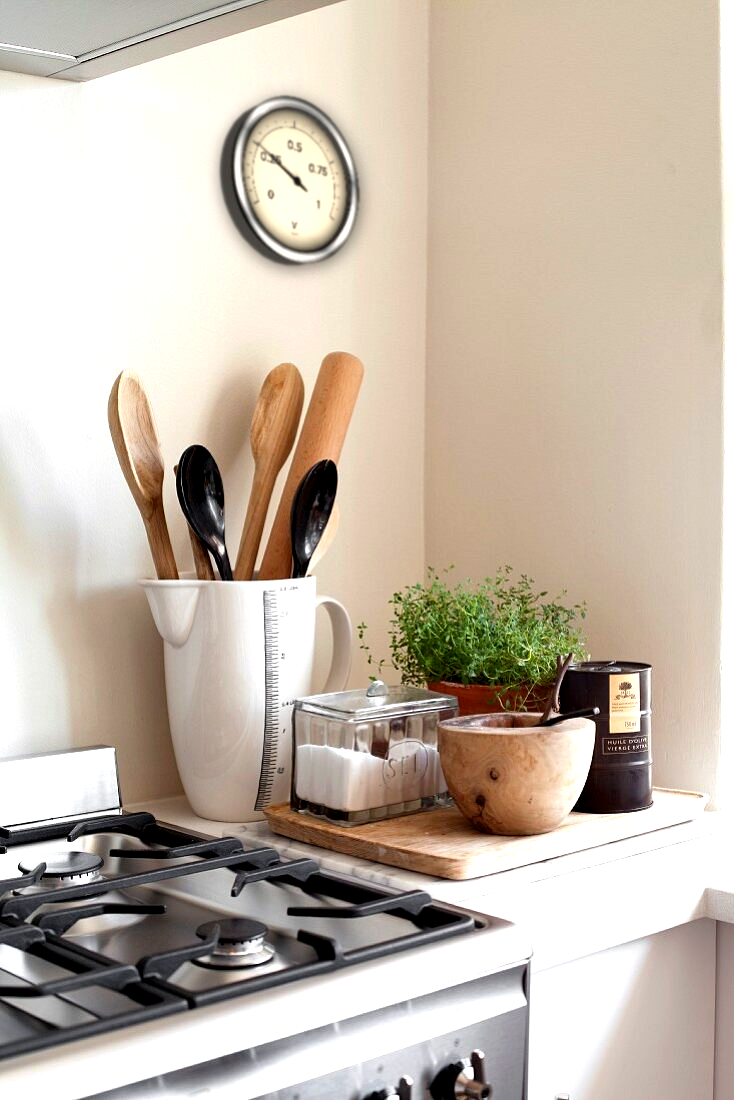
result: 0.25 V
